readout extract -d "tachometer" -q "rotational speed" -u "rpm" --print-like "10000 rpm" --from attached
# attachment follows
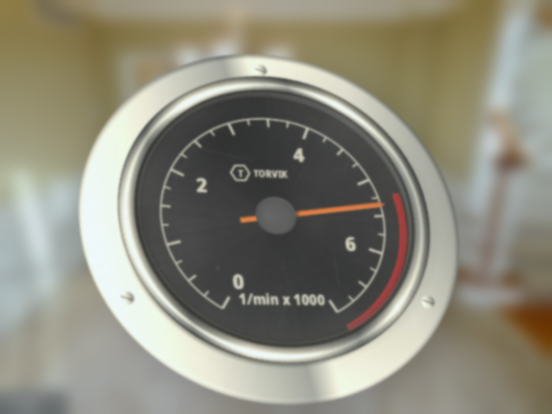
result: 5375 rpm
